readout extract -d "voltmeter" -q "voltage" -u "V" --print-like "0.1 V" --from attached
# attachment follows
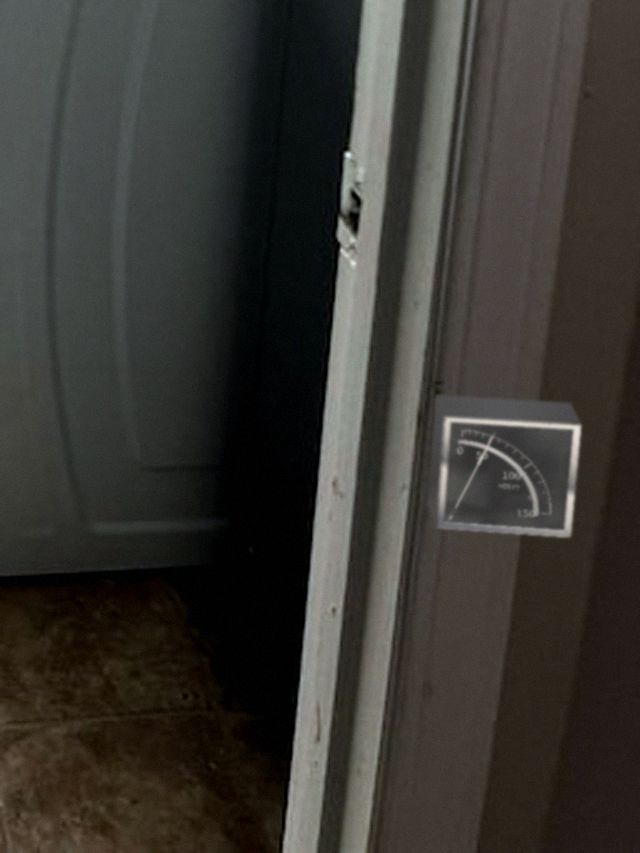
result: 50 V
